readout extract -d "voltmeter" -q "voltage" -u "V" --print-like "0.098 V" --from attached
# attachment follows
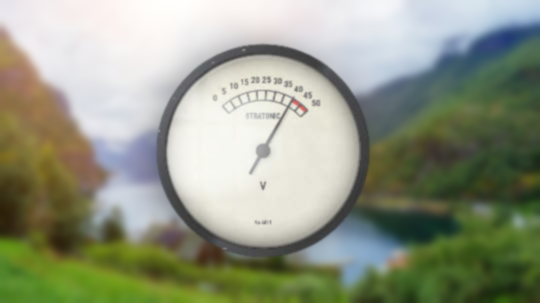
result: 40 V
